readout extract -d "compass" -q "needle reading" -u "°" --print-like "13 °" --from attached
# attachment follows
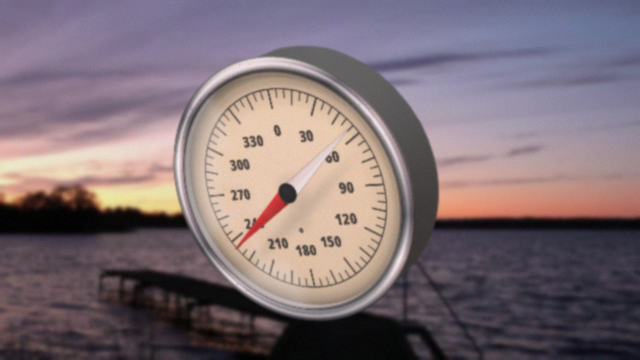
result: 235 °
